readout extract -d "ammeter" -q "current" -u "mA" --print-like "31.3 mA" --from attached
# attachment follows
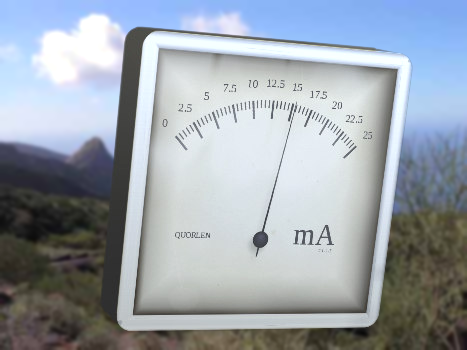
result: 15 mA
